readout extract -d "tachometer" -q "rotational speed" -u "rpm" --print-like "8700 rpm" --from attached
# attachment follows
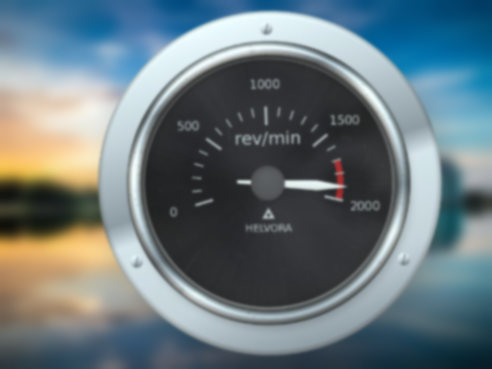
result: 1900 rpm
